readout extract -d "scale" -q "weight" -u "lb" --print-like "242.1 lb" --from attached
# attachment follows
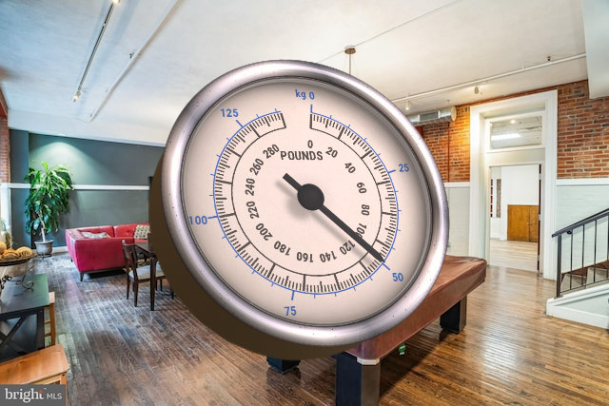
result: 110 lb
